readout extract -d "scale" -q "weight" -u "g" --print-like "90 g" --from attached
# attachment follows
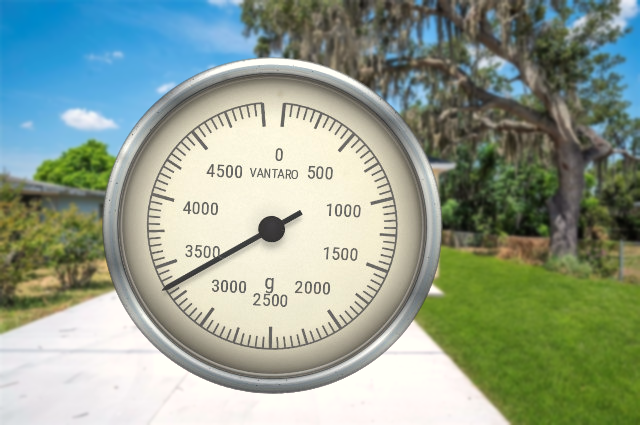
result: 3350 g
